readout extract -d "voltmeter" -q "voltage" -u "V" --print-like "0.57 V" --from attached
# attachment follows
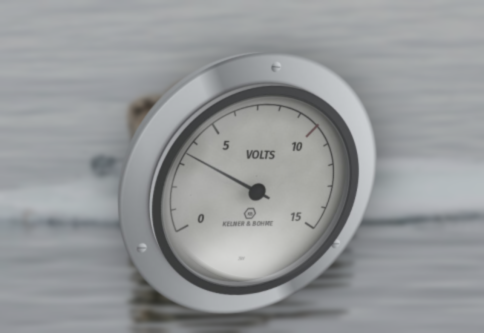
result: 3.5 V
